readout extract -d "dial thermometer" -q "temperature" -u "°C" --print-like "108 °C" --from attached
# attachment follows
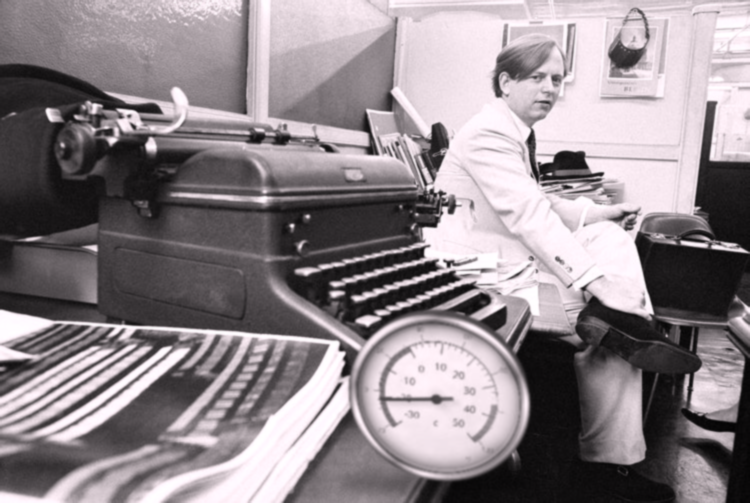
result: -20 °C
